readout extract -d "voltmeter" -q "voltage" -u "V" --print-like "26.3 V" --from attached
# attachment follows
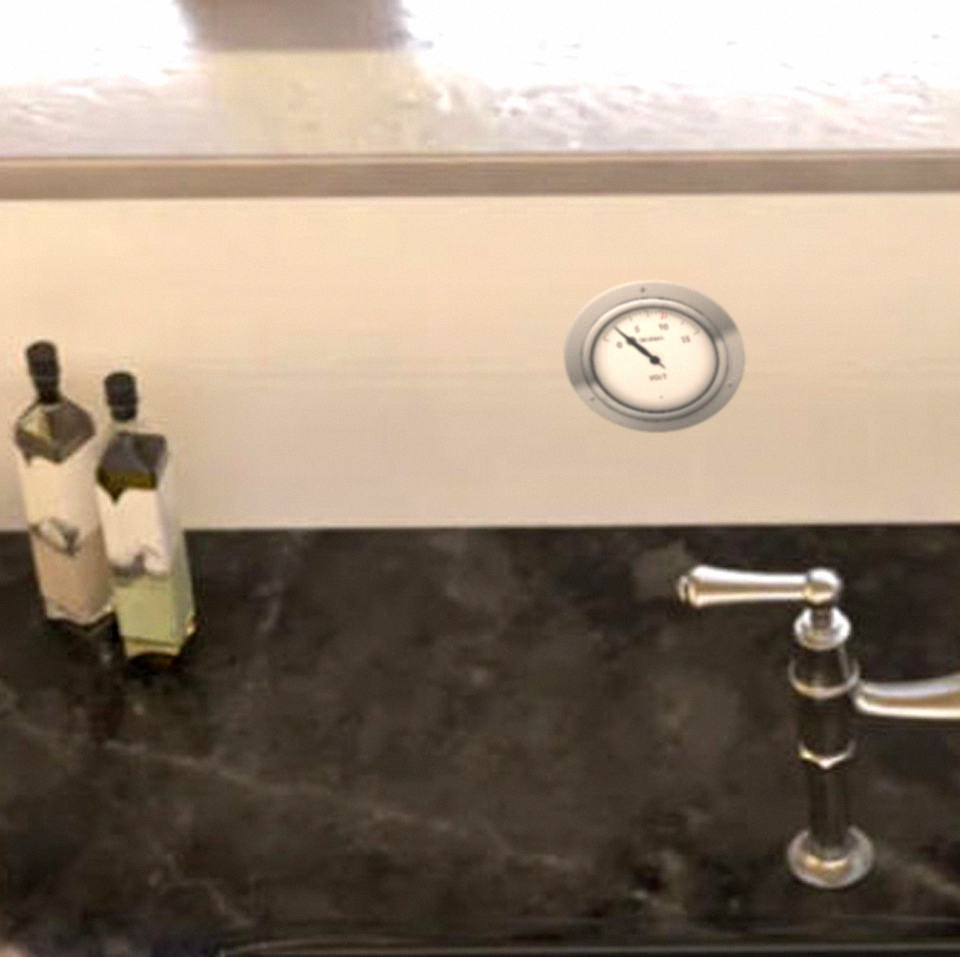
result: 2.5 V
